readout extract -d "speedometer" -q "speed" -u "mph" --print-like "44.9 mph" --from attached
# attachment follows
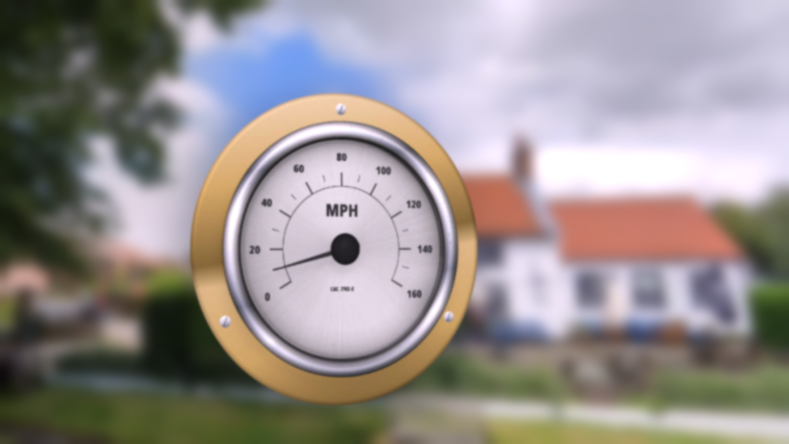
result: 10 mph
